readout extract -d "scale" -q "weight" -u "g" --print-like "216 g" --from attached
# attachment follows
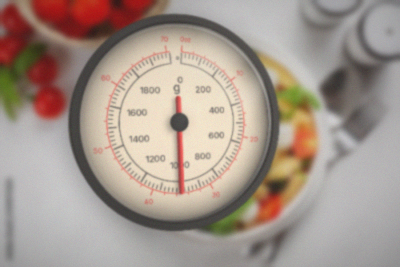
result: 1000 g
